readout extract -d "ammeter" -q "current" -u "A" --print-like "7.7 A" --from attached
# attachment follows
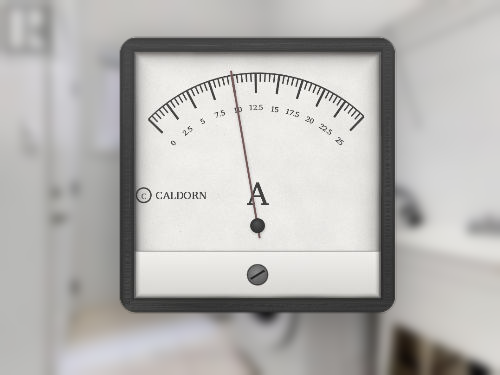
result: 10 A
